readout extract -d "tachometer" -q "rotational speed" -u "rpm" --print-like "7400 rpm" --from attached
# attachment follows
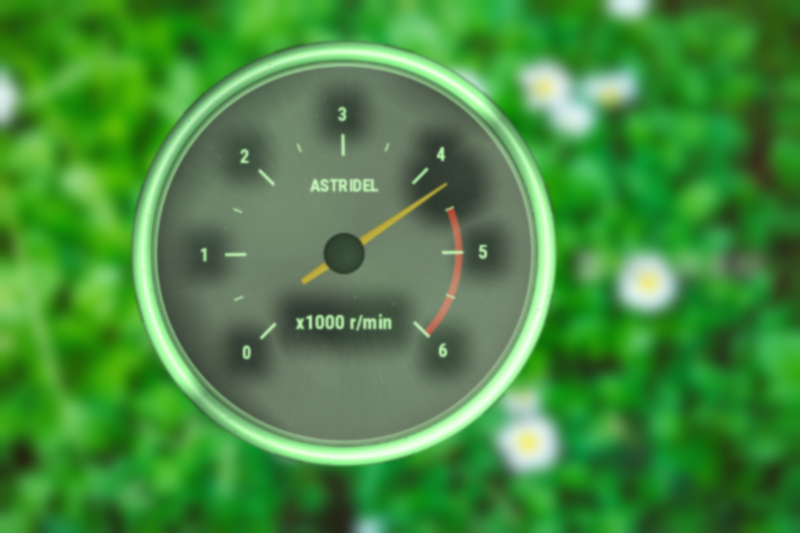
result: 4250 rpm
